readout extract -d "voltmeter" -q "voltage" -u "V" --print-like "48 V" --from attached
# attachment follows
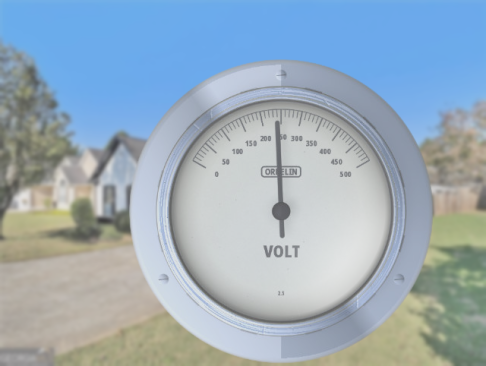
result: 240 V
